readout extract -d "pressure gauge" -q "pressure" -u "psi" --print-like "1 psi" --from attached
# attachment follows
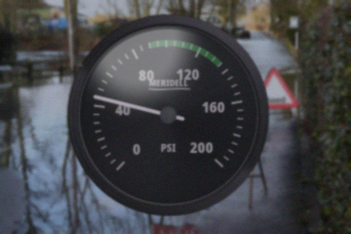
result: 45 psi
